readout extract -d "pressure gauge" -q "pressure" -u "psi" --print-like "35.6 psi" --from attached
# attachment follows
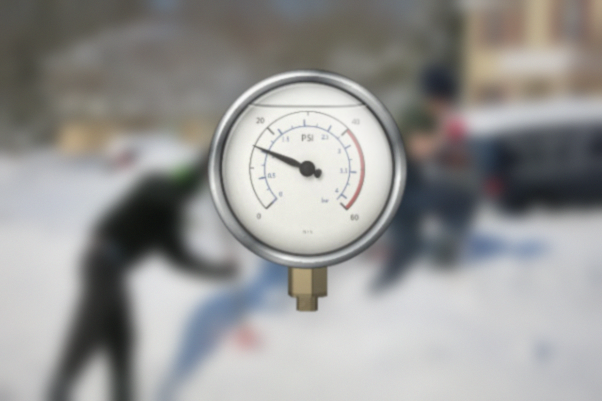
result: 15 psi
